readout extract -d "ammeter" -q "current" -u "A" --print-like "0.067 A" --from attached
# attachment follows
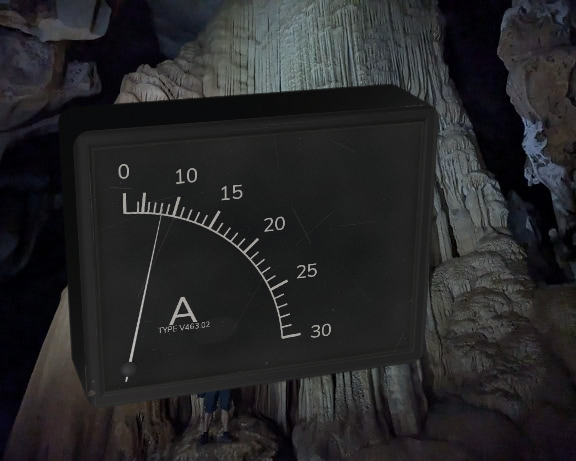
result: 8 A
